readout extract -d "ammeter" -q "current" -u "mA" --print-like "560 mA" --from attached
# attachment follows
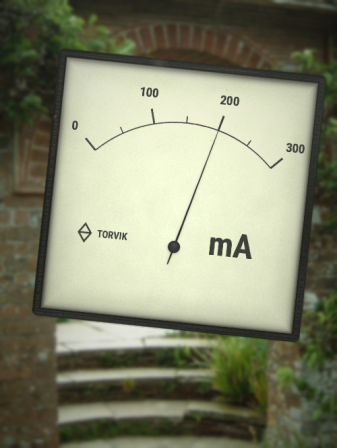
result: 200 mA
